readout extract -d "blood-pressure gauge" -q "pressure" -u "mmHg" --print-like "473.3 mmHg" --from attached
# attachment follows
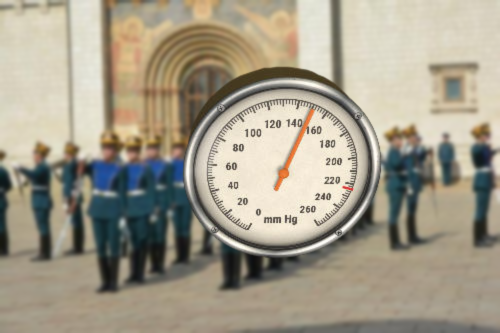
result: 150 mmHg
